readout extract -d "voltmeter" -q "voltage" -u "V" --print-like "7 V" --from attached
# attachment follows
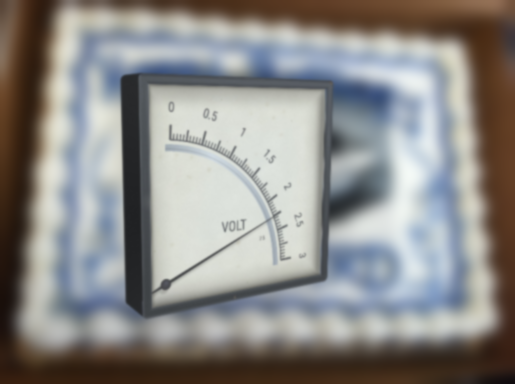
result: 2.25 V
